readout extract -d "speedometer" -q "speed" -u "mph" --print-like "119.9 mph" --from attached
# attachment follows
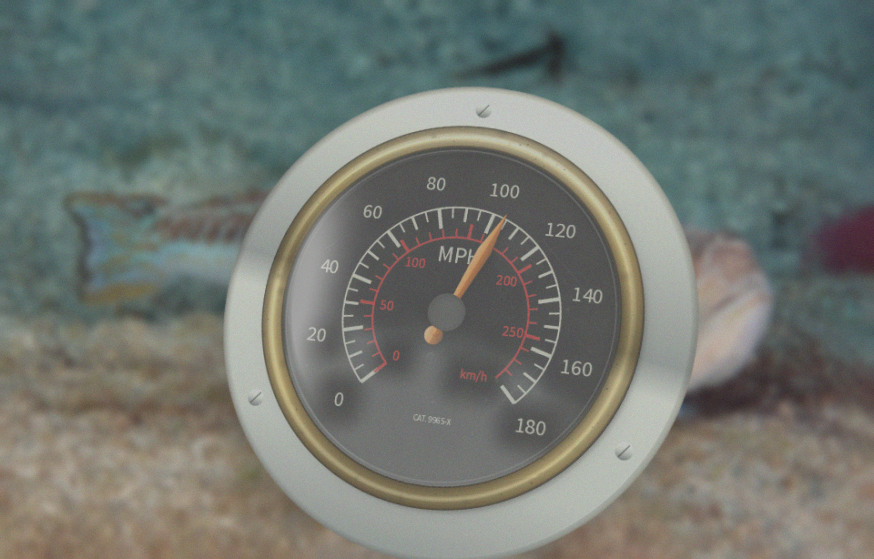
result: 105 mph
